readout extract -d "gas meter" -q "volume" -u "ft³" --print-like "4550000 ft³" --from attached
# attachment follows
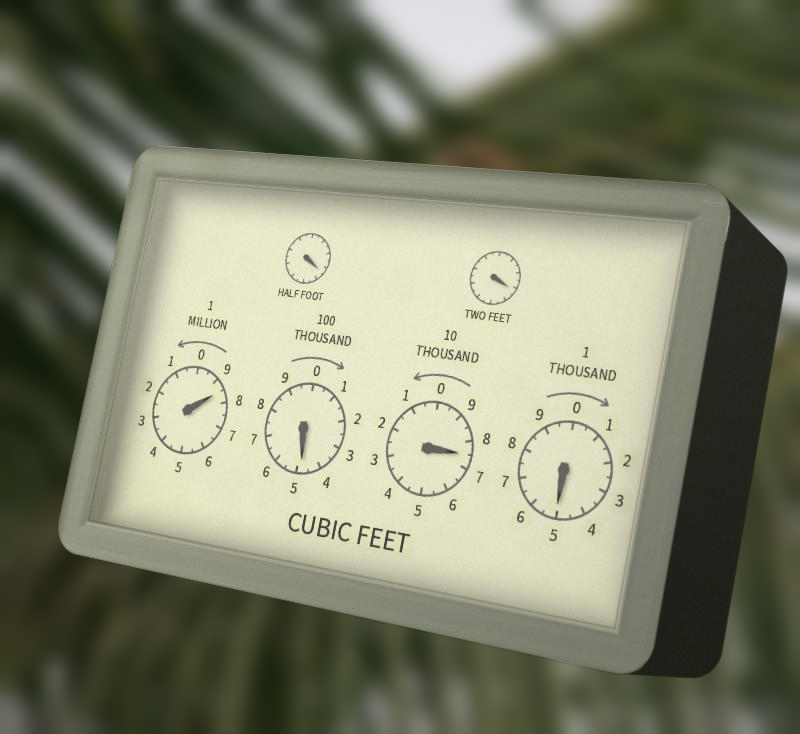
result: 847500 ft³
